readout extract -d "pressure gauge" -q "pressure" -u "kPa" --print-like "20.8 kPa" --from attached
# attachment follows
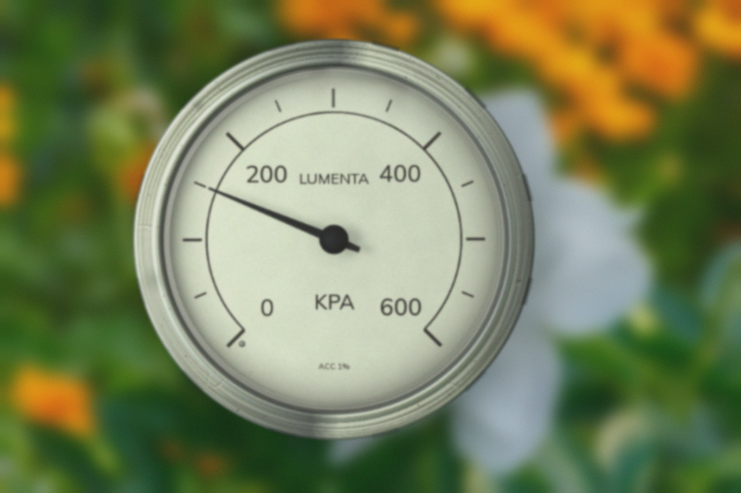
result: 150 kPa
